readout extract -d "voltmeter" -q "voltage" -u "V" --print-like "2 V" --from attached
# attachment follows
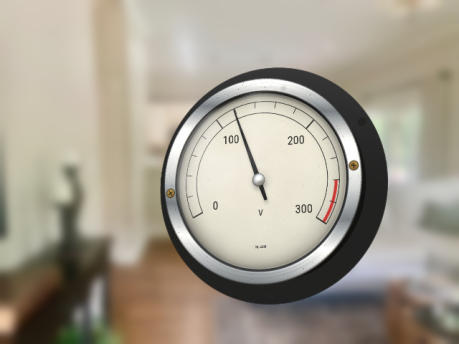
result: 120 V
